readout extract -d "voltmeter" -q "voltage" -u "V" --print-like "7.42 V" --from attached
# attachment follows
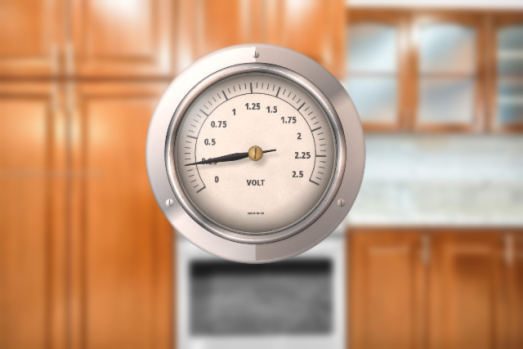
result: 0.25 V
